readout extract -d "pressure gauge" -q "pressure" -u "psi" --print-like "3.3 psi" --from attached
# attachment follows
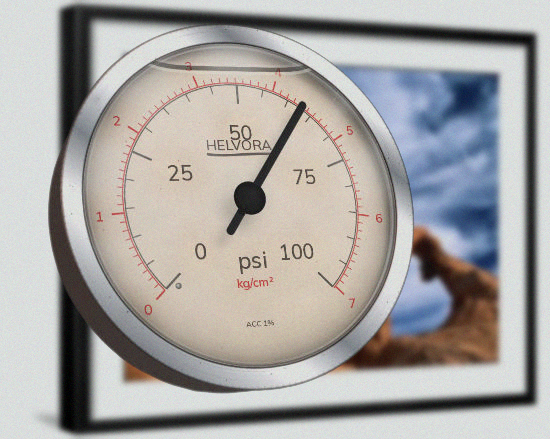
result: 62.5 psi
